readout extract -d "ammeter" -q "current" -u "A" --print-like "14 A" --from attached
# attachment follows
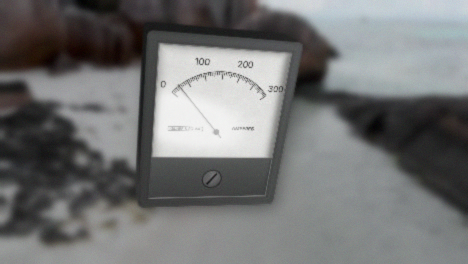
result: 25 A
